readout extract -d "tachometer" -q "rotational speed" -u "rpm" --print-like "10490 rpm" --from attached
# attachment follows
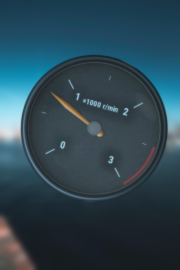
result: 750 rpm
